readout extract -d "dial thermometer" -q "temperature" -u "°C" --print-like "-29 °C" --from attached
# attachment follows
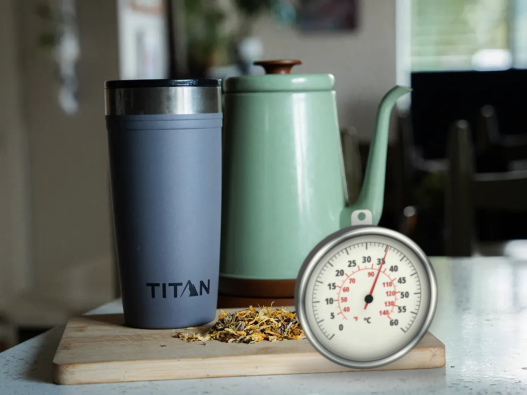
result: 35 °C
